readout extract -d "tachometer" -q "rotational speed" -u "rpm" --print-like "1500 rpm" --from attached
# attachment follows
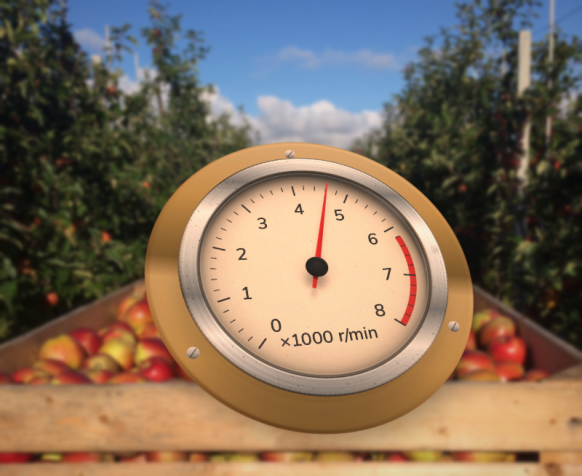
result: 4600 rpm
